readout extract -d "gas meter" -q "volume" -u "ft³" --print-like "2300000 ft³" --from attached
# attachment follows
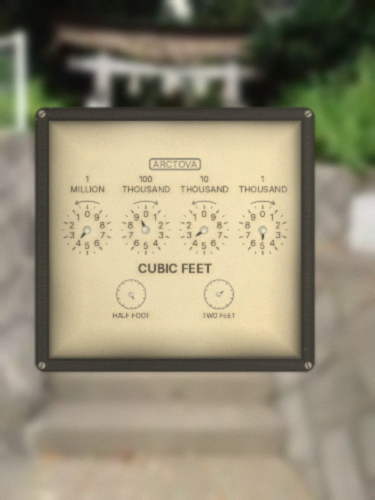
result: 393500 ft³
